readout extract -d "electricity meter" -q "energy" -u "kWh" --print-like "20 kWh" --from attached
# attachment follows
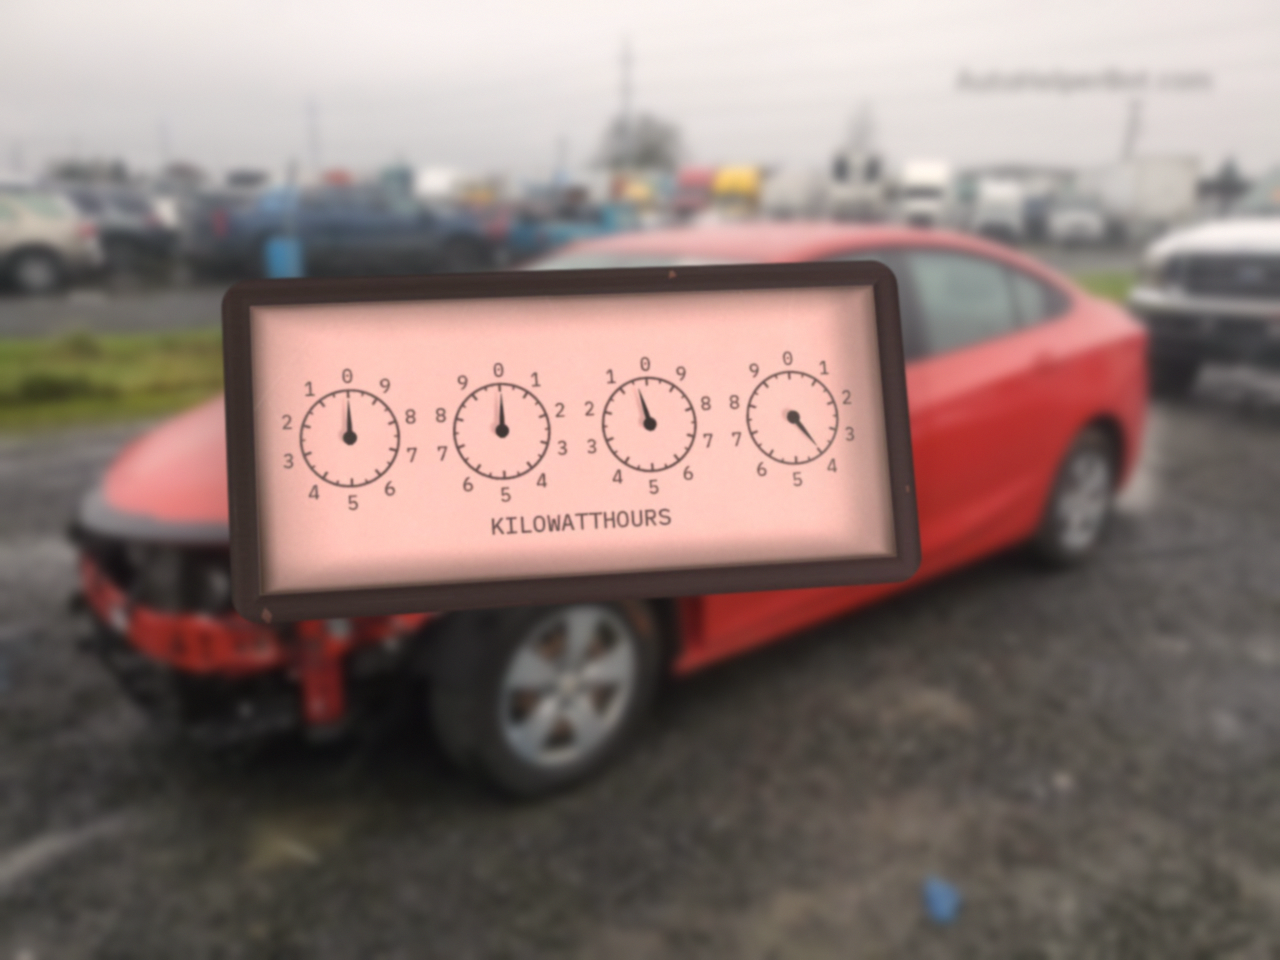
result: 4 kWh
